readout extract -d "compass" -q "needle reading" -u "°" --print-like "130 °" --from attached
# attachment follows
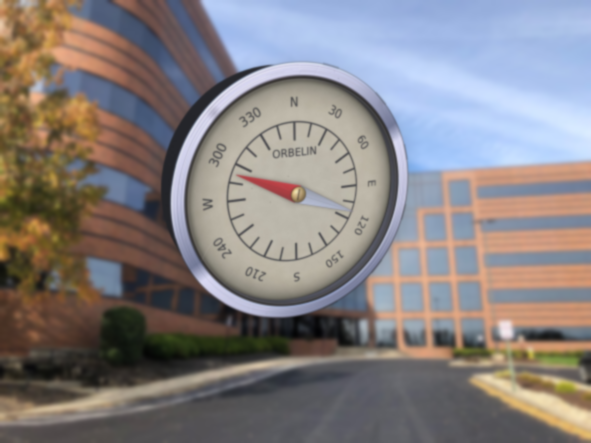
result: 292.5 °
